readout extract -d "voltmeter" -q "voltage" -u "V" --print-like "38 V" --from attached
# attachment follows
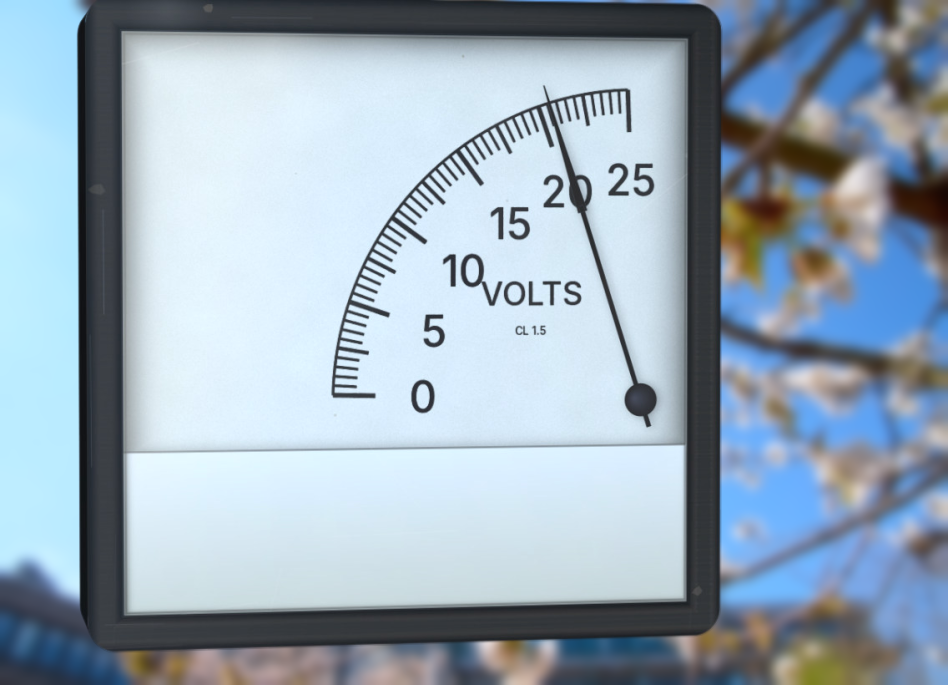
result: 20.5 V
